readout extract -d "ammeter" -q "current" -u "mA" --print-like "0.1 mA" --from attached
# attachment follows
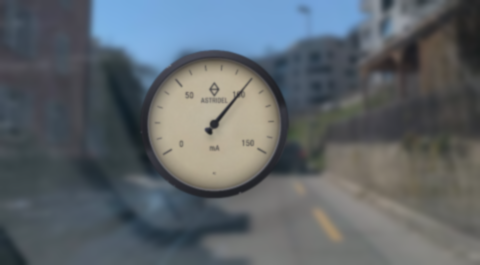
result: 100 mA
